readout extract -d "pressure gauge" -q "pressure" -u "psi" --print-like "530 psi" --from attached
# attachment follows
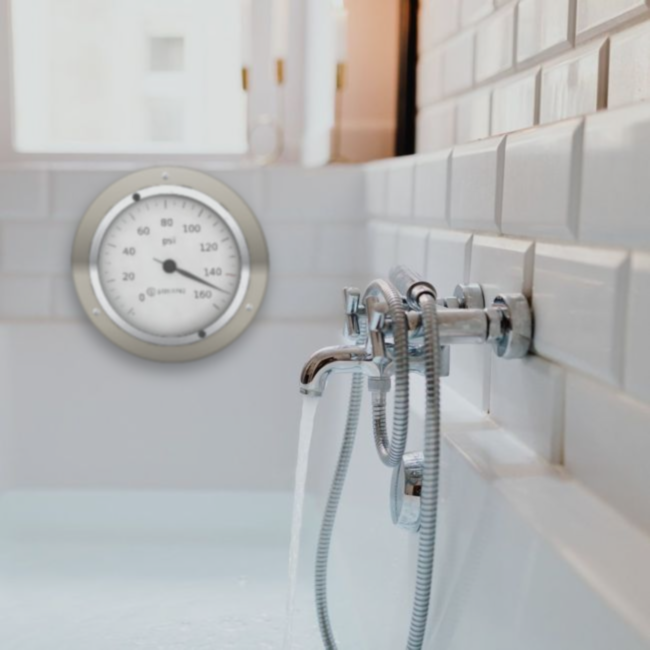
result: 150 psi
